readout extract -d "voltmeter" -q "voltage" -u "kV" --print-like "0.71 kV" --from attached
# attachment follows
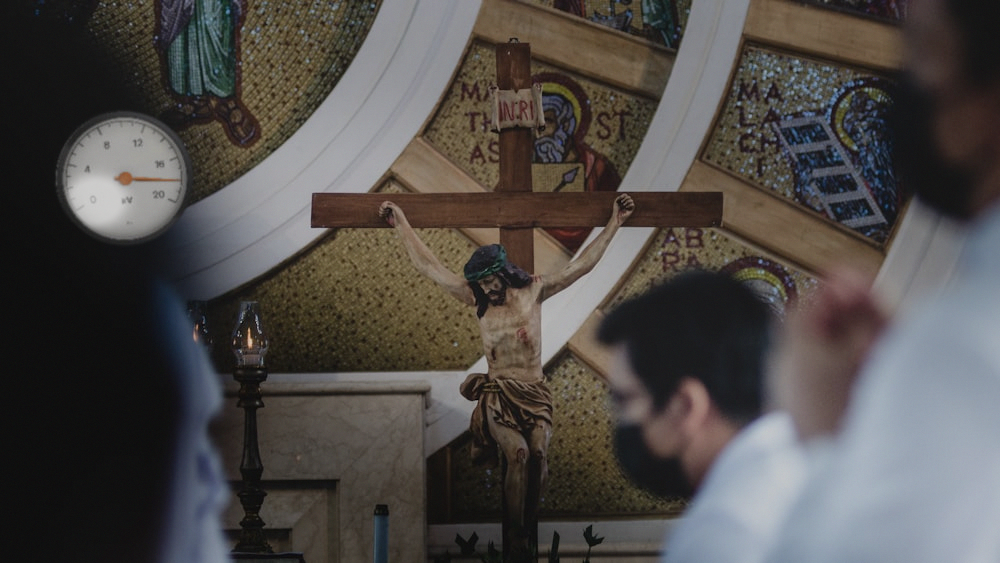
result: 18 kV
